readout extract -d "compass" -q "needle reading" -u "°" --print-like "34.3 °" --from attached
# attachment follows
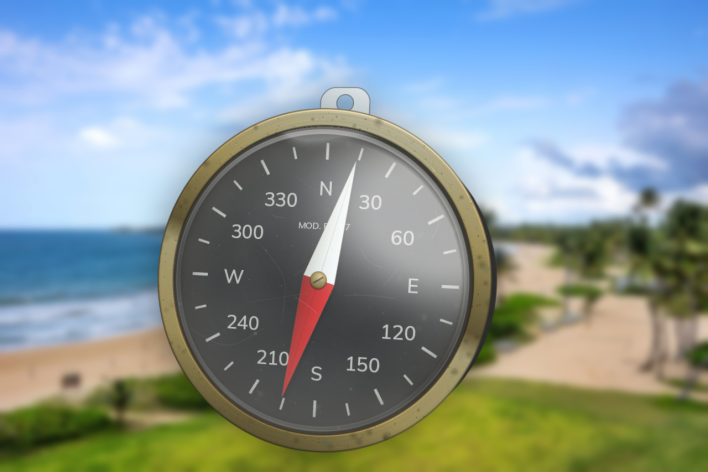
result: 195 °
